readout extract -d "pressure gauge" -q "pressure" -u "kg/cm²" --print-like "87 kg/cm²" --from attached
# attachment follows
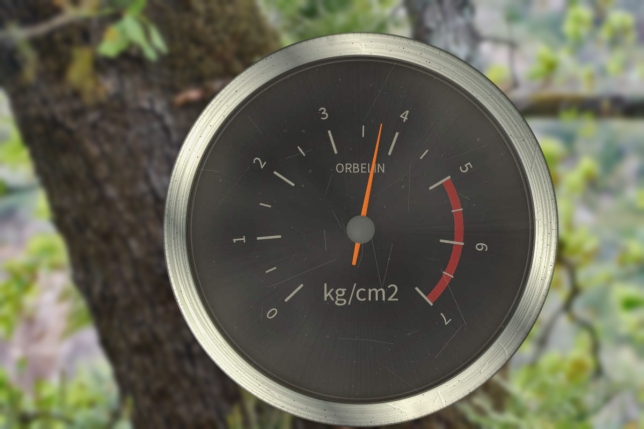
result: 3.75 kg/cm²
